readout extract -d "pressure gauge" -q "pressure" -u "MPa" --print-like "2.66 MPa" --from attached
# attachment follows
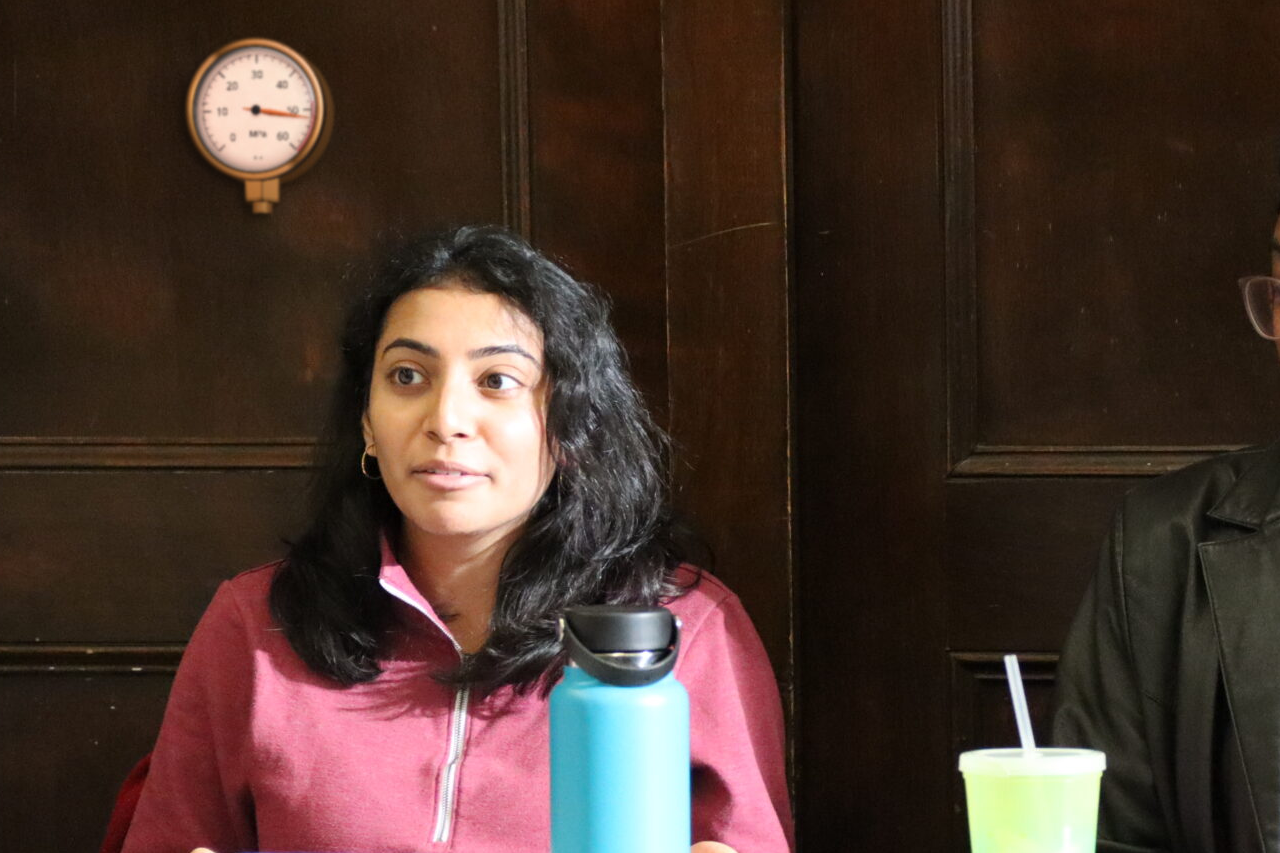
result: 52 MPa
